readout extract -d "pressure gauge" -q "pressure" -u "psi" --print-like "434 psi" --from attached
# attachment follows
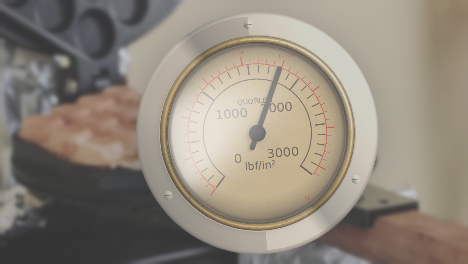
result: 1800 psi
